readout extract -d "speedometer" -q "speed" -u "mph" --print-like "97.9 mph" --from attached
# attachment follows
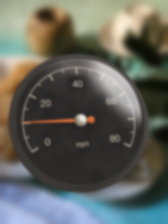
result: 10 mph
